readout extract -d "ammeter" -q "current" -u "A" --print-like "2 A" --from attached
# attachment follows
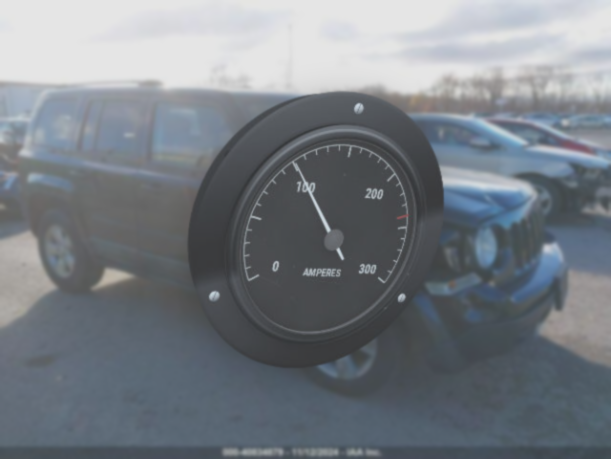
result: 100 A
